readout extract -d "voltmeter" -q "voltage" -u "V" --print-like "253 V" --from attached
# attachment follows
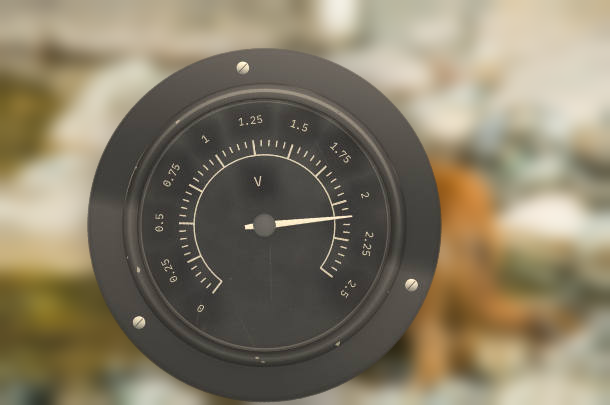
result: 2.1 V
